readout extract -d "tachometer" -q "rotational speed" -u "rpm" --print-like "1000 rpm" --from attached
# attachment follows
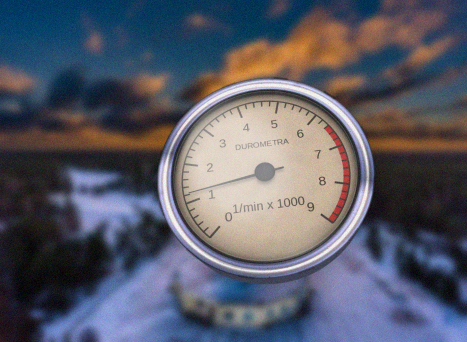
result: 1200 rpm
